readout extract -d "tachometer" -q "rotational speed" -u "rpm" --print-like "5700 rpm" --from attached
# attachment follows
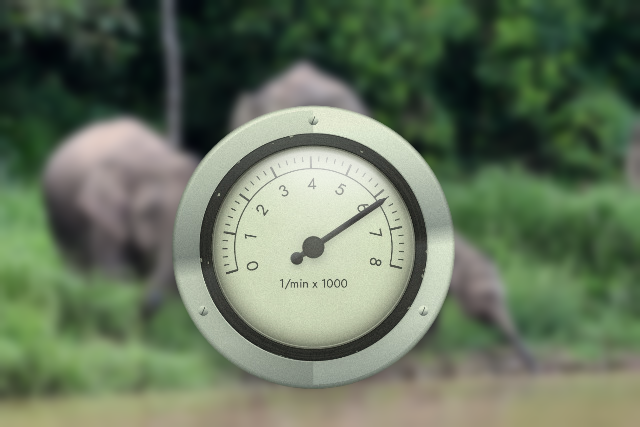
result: 6200 rpm
